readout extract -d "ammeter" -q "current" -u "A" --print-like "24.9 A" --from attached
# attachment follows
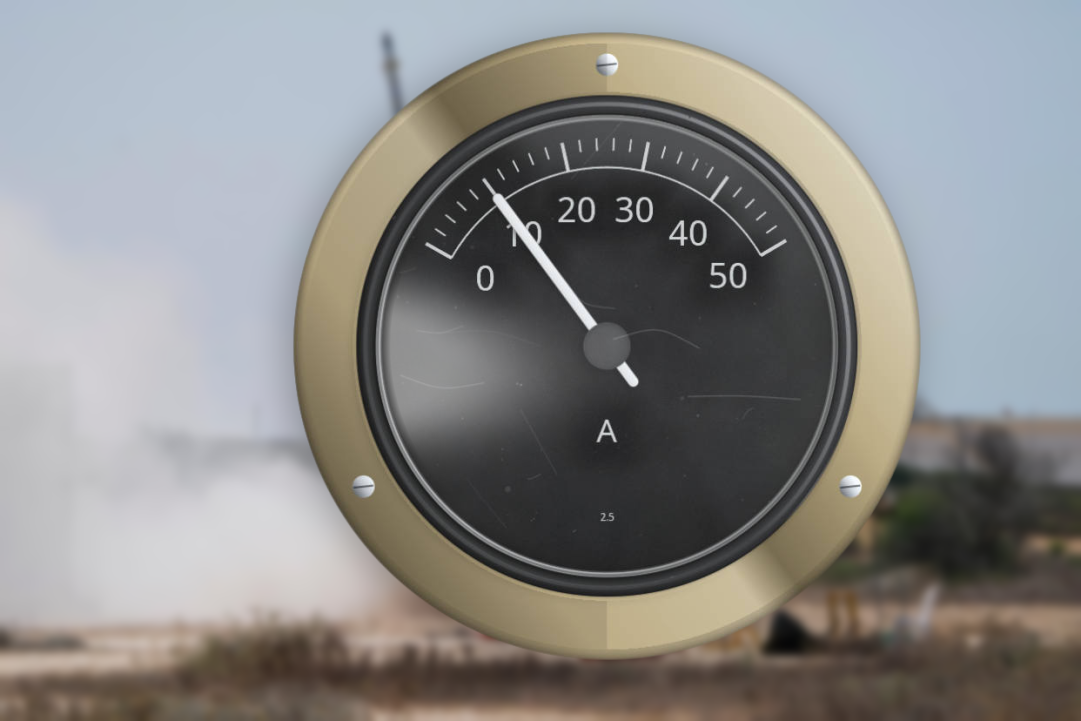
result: 10 A
